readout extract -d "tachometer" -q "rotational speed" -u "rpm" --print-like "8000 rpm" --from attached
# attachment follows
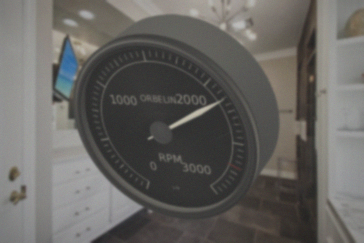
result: 2150 rpm
